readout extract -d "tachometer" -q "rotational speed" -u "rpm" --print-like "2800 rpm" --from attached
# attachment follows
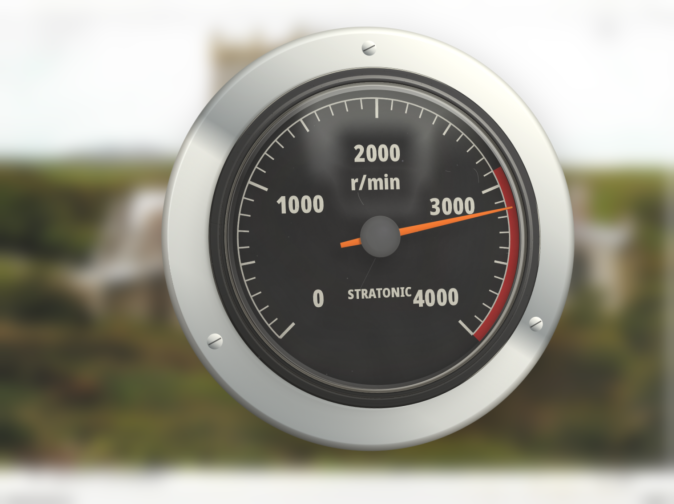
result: 3150 rpm
